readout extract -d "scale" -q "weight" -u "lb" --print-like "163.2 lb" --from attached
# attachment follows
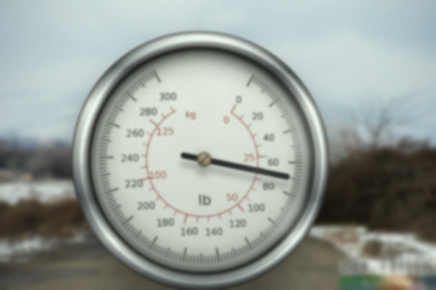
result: 70 lb
